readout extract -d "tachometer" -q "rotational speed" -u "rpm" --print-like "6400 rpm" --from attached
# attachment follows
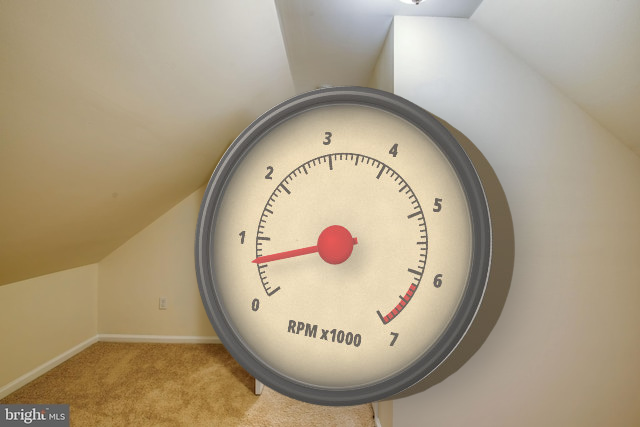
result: 600 rpm
